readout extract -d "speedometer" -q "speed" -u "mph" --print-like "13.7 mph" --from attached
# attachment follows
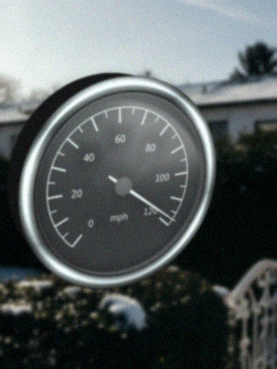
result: 117.5 mph
